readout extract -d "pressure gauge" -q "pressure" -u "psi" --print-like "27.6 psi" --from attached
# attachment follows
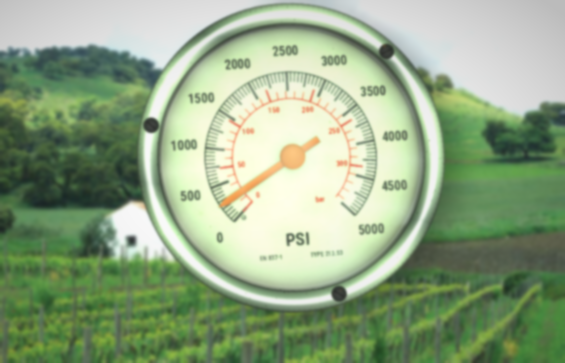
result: 250 psi
